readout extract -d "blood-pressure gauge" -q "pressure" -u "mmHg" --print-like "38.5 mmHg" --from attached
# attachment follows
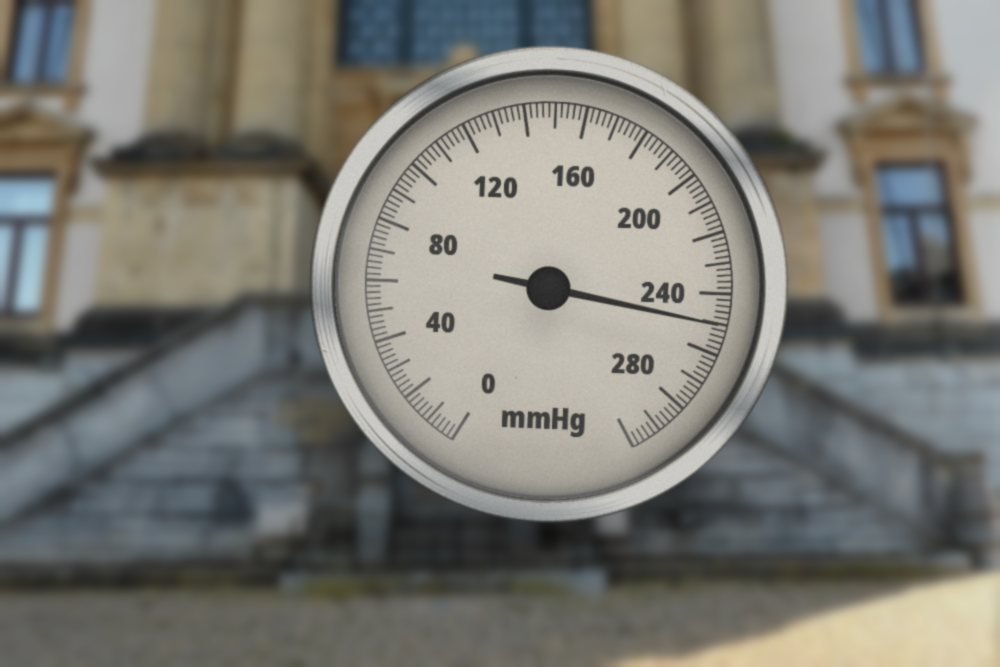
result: 250 mmHg
